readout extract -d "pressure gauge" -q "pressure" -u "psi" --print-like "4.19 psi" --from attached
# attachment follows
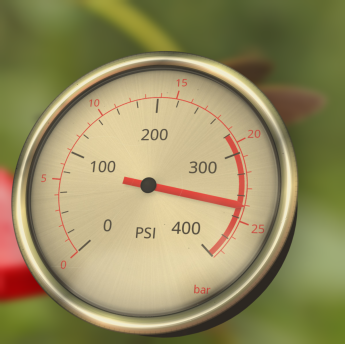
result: 350 psi
